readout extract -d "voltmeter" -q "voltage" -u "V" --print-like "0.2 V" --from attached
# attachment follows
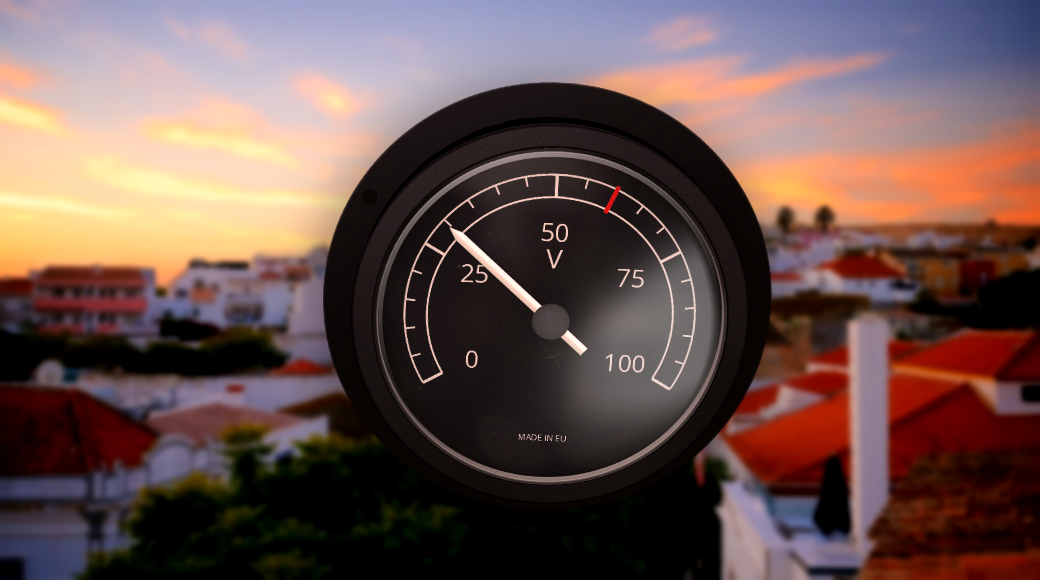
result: 30 V
